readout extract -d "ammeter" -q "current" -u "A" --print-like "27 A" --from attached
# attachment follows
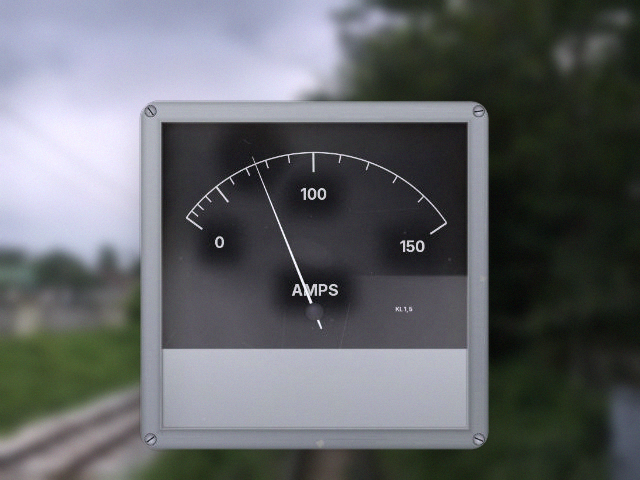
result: 75 A
